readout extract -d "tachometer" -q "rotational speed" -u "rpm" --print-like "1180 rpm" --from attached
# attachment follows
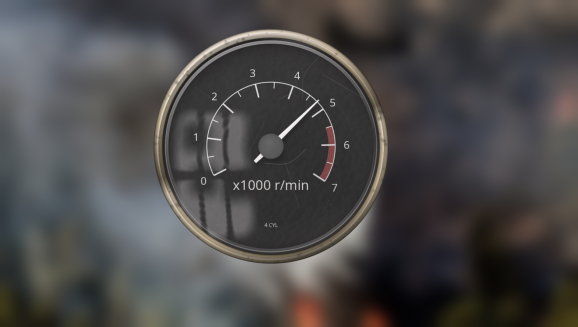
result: 4750 rpm
